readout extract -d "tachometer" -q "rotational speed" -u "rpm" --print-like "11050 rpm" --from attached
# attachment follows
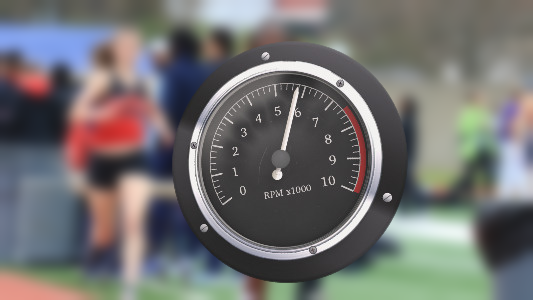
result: 5800 rpm
